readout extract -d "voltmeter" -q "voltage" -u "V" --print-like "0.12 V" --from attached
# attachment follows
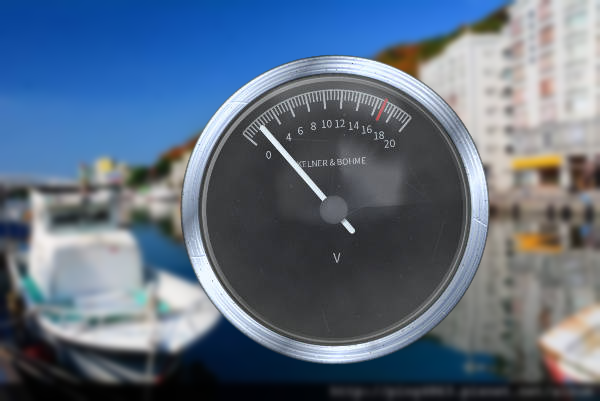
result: 2 V
